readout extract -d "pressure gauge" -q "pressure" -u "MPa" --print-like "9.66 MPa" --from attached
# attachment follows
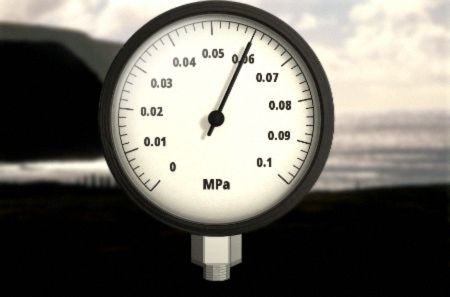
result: 0.06 MPa
